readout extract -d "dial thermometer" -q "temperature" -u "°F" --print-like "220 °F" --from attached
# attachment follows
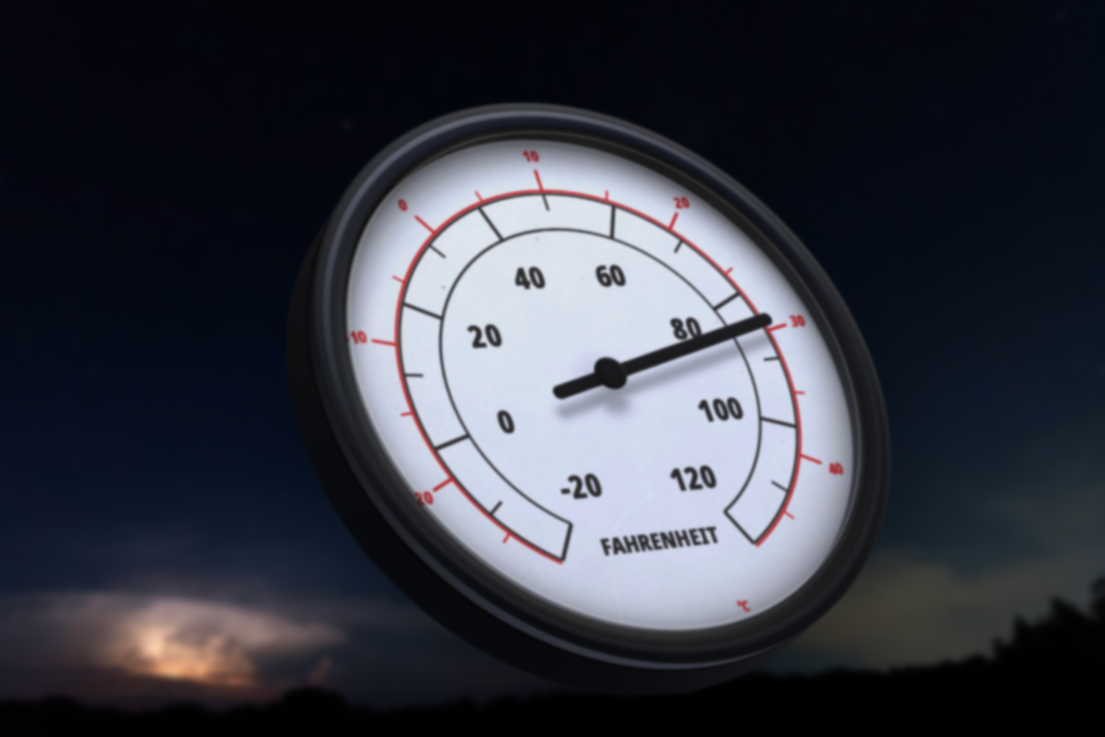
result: 85 °F
